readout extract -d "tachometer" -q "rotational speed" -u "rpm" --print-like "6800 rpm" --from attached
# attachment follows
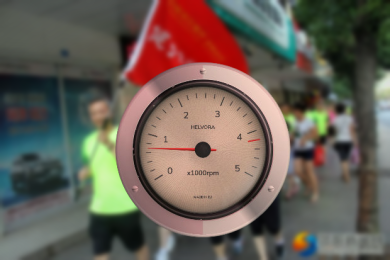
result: 700 rpm
